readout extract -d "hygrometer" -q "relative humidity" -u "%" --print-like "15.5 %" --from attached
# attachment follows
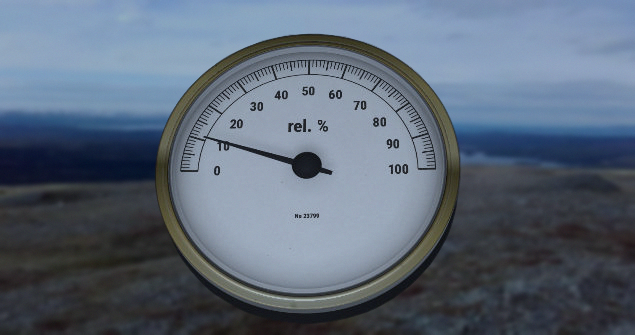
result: 10 %
